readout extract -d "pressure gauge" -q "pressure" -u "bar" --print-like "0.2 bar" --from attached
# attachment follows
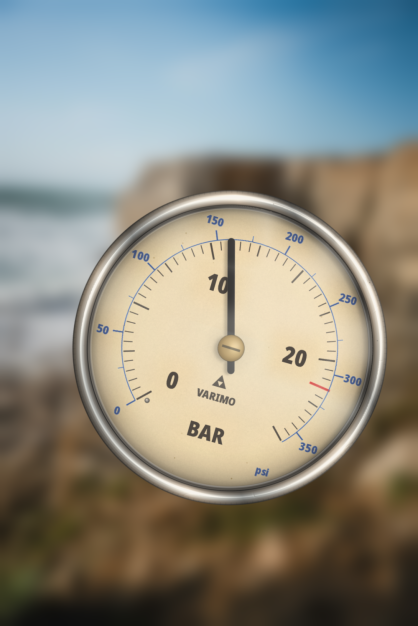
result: 11 bar
